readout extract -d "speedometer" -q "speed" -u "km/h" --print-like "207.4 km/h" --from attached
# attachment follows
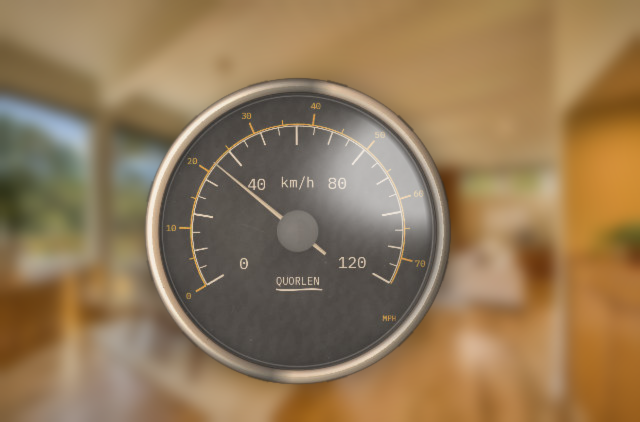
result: 35 km/h
